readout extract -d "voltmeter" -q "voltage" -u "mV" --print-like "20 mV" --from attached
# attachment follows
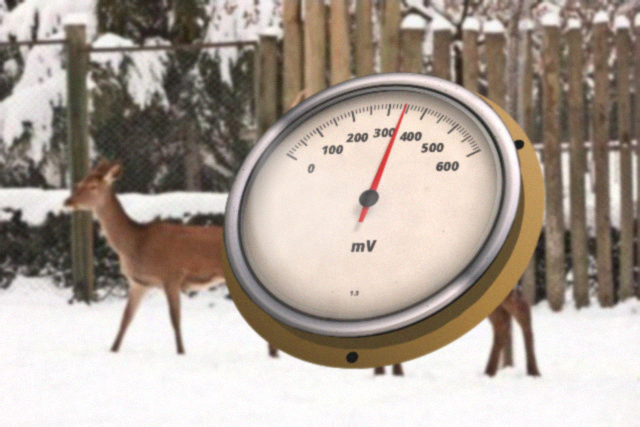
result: 350 mV
